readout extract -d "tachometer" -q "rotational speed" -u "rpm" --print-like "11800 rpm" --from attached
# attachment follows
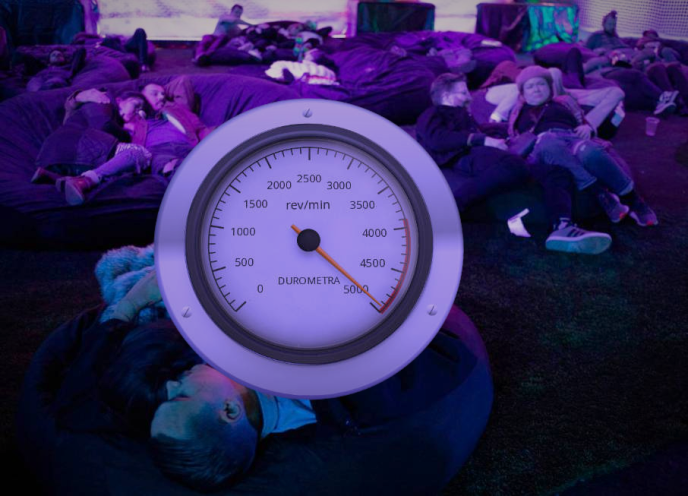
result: 4950 rpm
